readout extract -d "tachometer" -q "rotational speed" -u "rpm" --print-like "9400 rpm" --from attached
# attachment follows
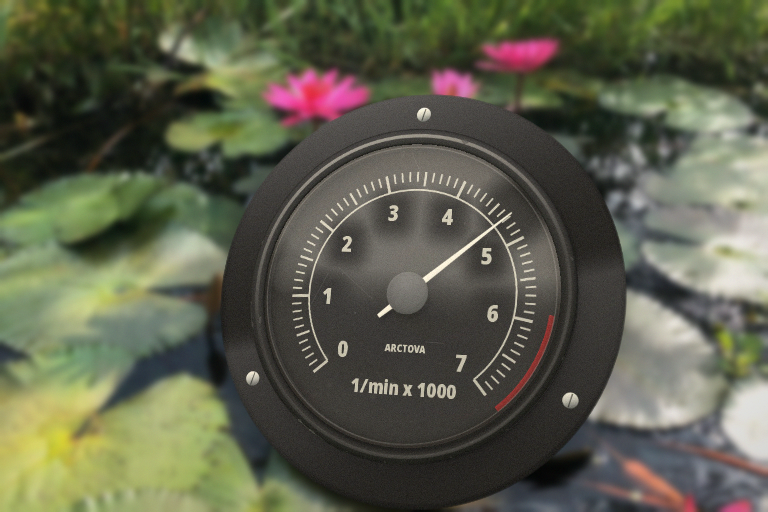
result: 4700 rpm
